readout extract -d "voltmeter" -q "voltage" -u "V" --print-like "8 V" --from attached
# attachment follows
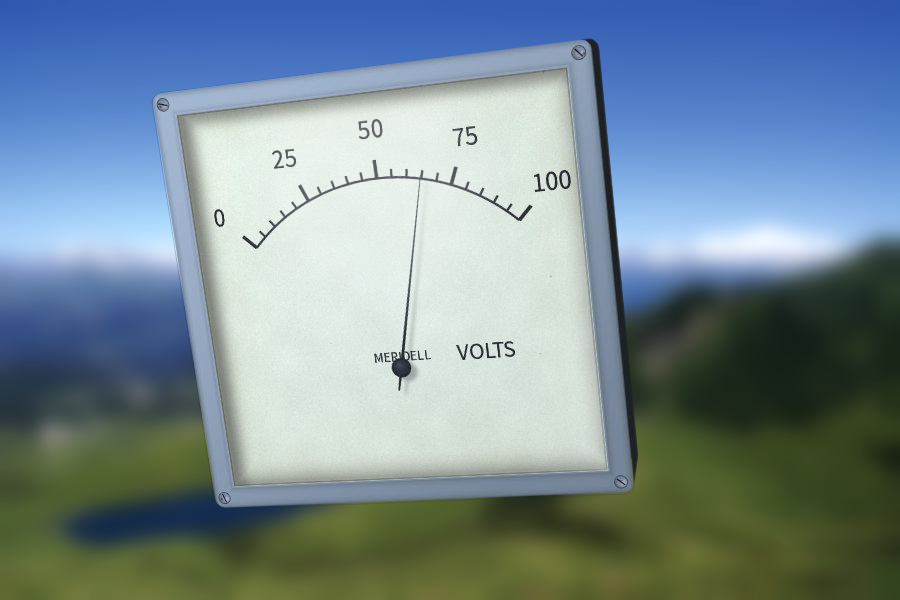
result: 65 V
